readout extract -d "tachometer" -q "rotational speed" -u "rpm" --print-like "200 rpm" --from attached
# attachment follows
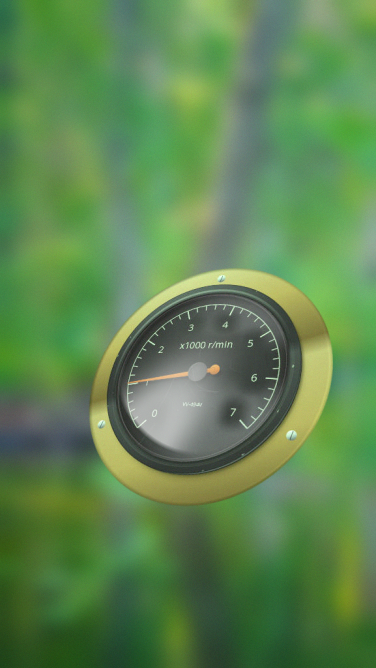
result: 1000 rpm
